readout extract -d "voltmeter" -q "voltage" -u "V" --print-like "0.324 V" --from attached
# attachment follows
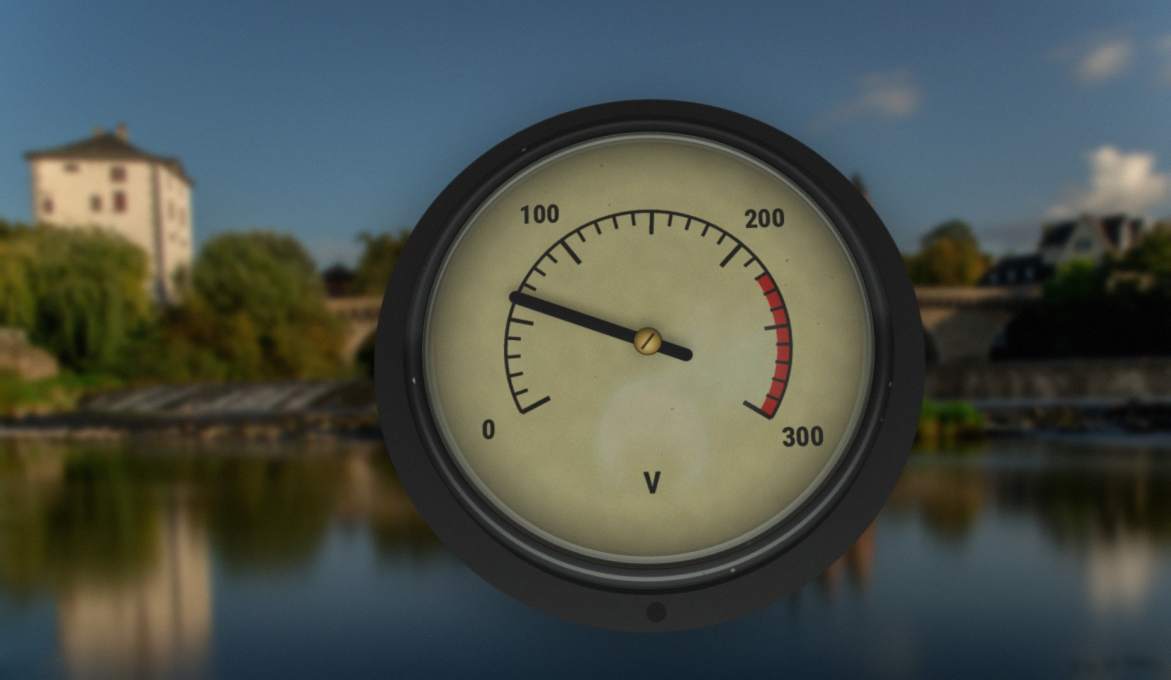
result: 60 V
